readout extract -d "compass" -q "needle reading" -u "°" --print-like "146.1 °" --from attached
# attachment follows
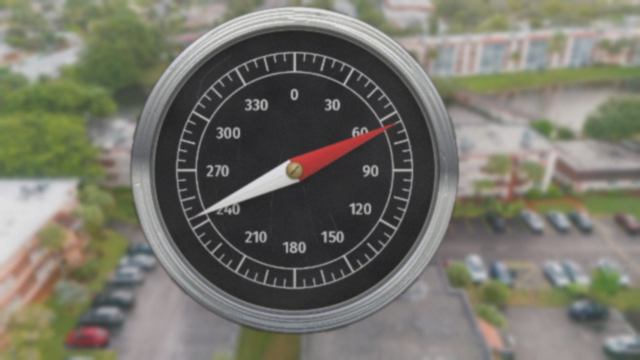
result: 65 °
